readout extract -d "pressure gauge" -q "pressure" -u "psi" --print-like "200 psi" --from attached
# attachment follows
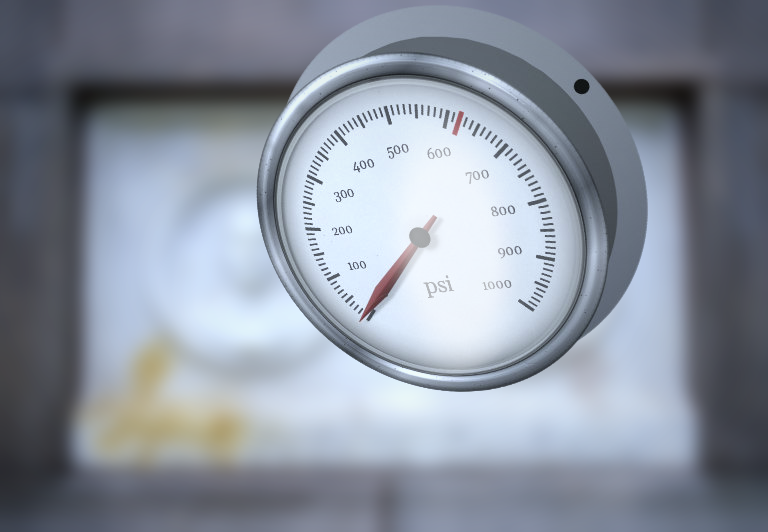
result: 10 psi
